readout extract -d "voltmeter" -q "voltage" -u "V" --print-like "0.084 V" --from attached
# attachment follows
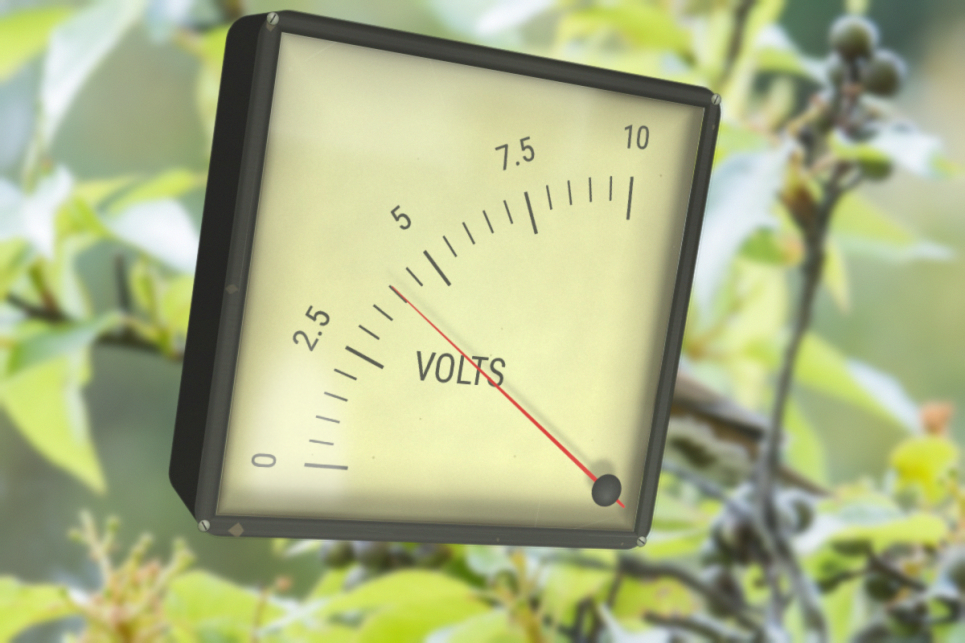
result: 4 V
